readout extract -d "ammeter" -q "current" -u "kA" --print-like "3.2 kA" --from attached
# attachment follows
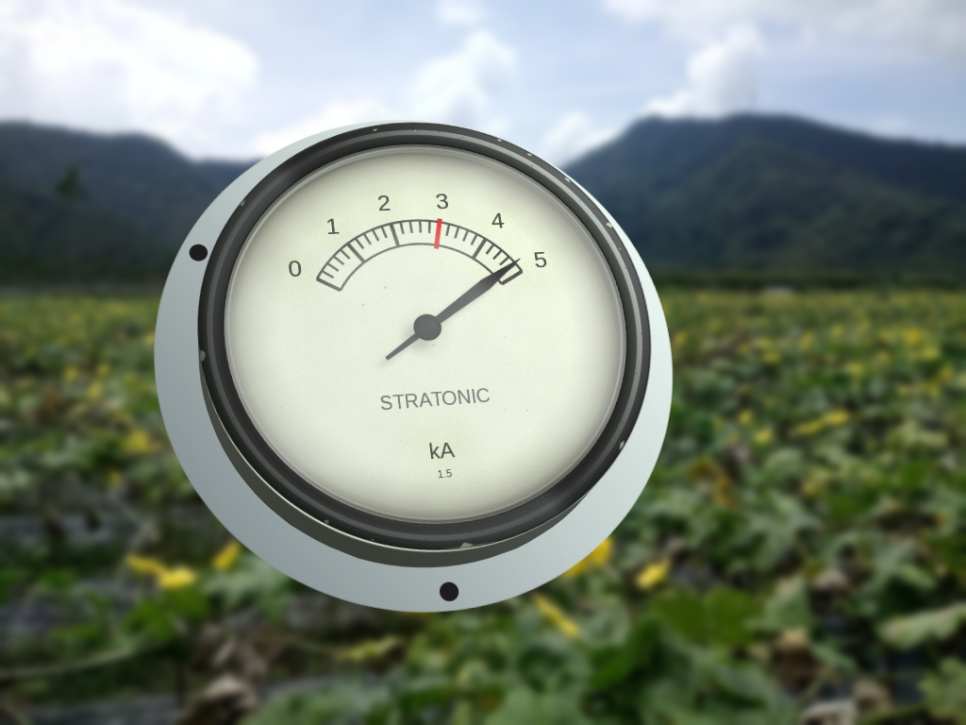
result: 4.8 kA
